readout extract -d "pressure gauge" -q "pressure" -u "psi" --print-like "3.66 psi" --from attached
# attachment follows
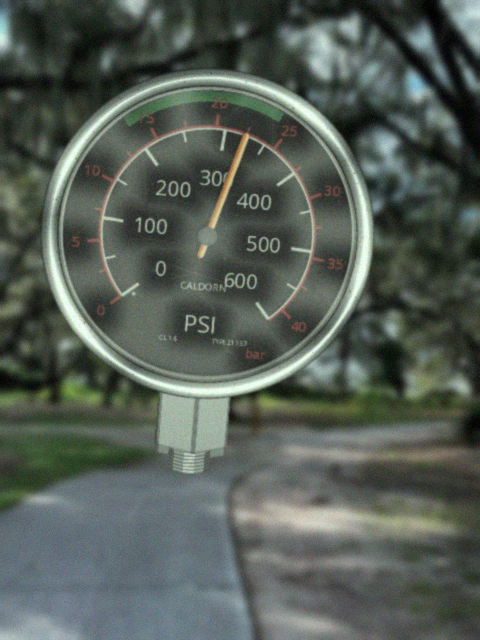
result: 325 psi
